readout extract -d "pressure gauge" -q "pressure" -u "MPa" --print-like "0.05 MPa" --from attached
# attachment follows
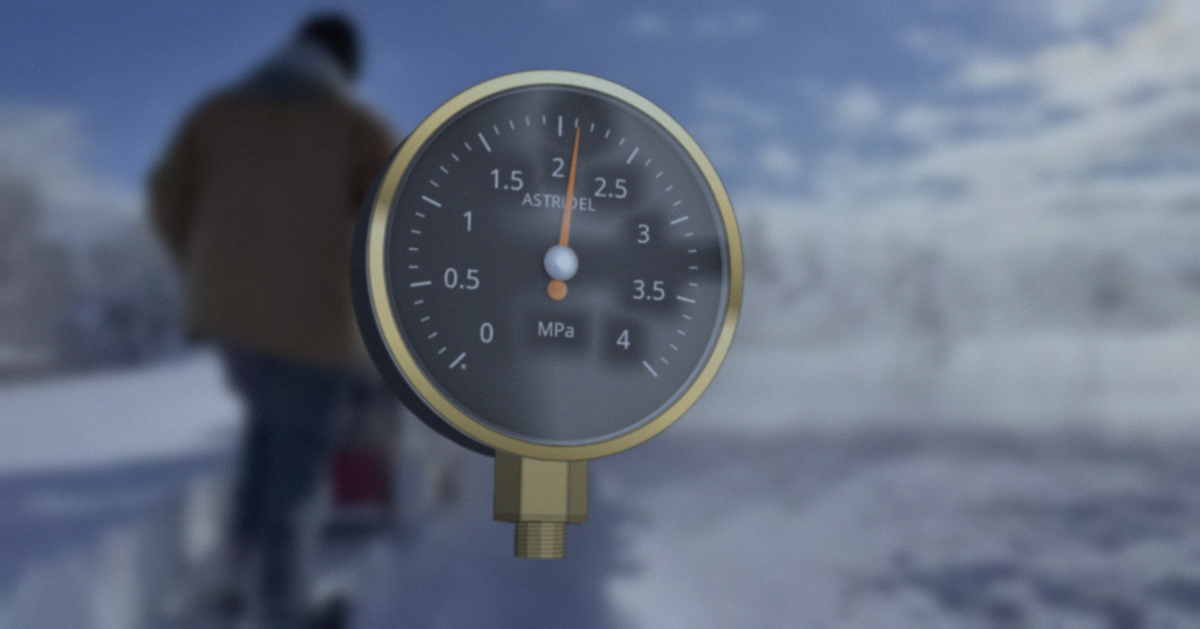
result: 2.1 MPa
